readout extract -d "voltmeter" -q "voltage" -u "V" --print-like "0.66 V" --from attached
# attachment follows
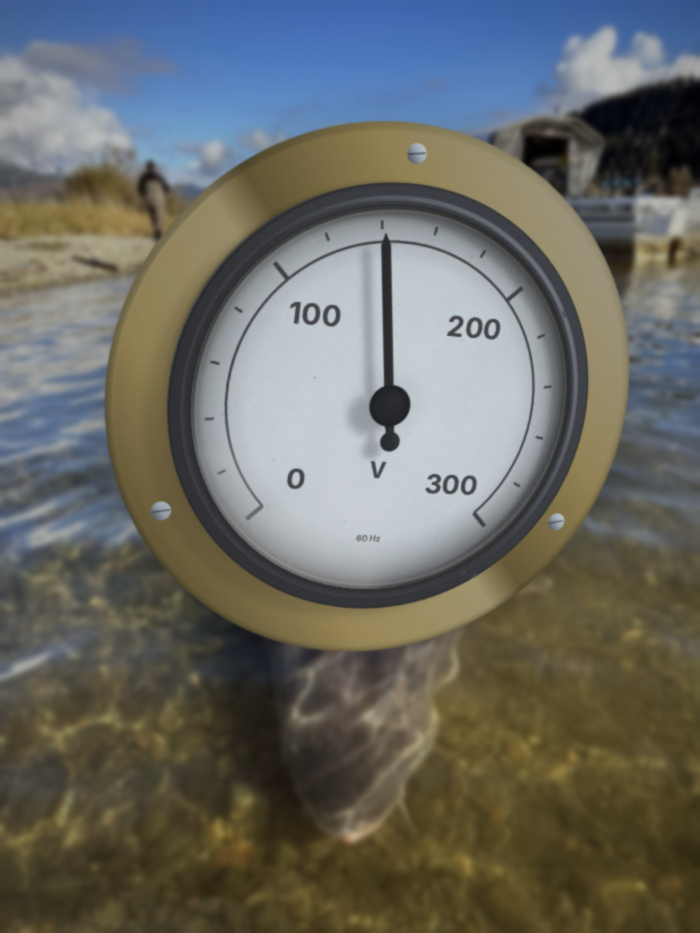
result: 140 V
